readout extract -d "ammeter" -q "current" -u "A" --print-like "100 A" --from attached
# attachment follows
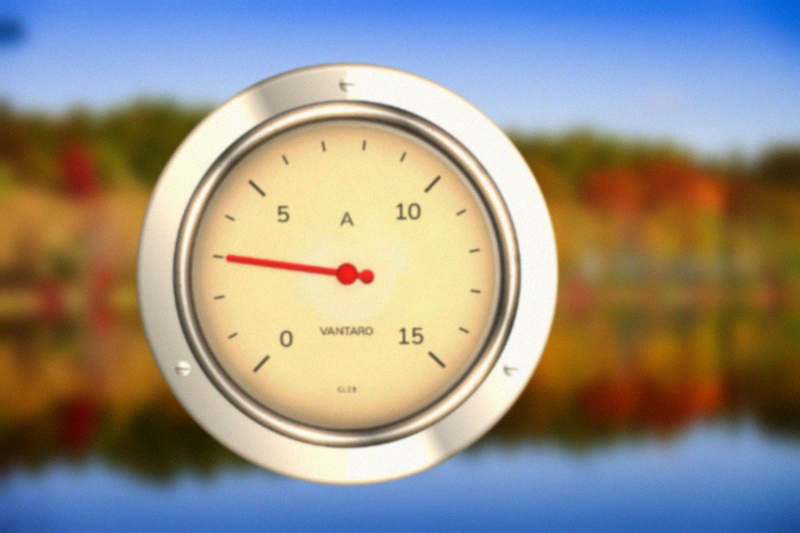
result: 3 A
